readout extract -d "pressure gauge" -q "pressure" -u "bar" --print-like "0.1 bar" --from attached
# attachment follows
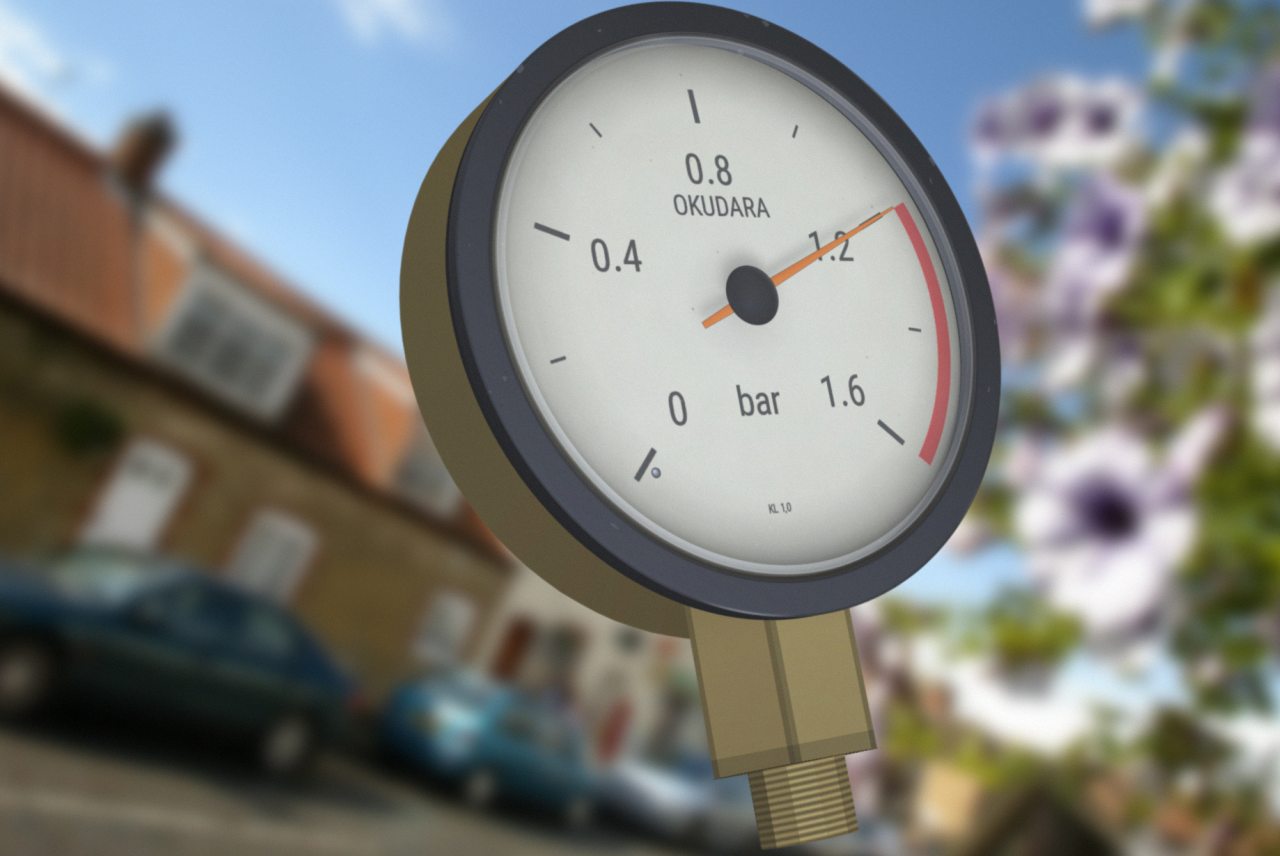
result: 1.2 bar
